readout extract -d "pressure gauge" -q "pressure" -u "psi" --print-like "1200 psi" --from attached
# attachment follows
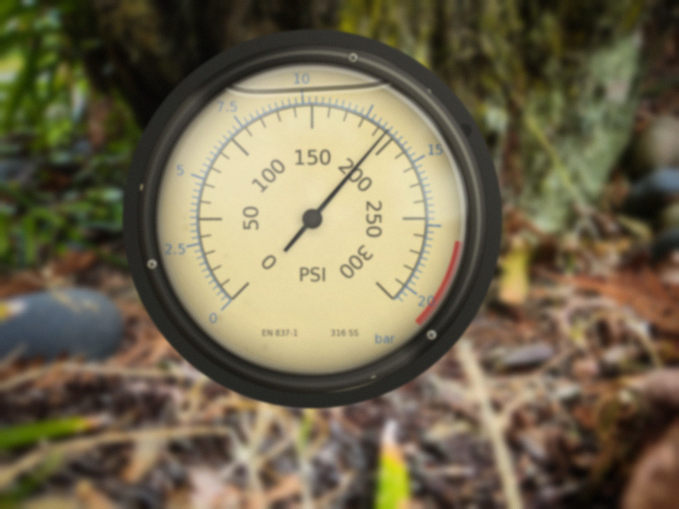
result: 195 psi
